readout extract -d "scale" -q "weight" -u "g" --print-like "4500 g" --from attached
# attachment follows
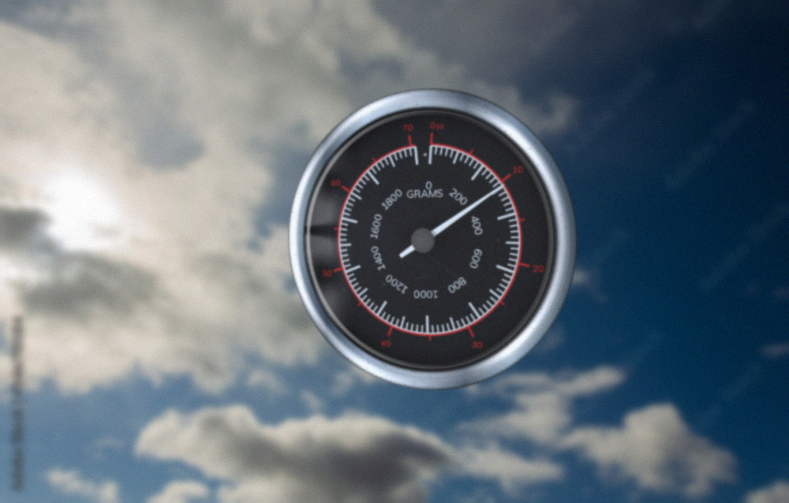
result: 300 g
